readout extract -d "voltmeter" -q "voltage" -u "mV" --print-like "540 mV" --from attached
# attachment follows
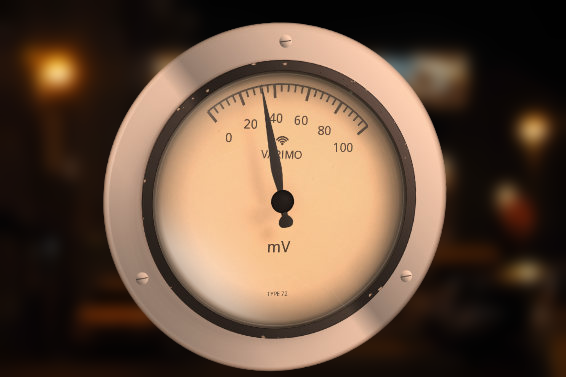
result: 32 mV
